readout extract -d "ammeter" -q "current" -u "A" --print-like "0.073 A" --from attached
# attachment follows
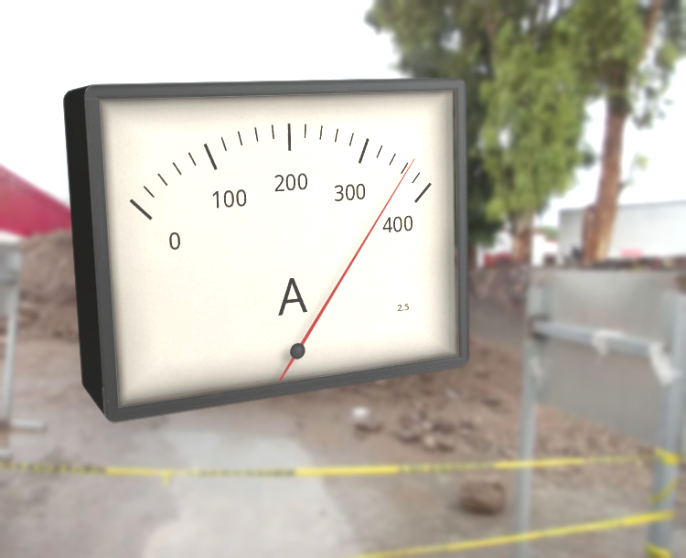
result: 360 A
